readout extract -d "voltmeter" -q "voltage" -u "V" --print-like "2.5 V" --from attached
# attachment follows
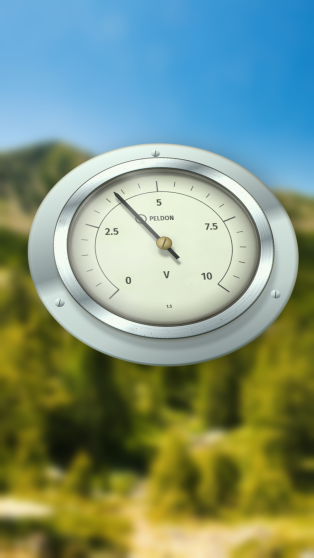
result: 3.75 V
